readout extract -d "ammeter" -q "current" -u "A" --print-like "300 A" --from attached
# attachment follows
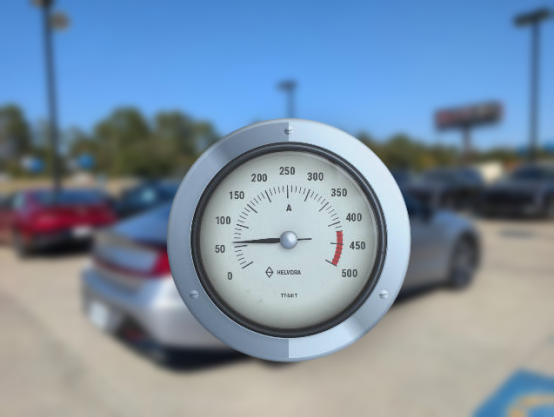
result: 60 A
